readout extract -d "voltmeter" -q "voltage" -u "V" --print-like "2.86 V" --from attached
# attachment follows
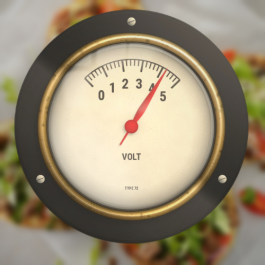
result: 4.2 V
